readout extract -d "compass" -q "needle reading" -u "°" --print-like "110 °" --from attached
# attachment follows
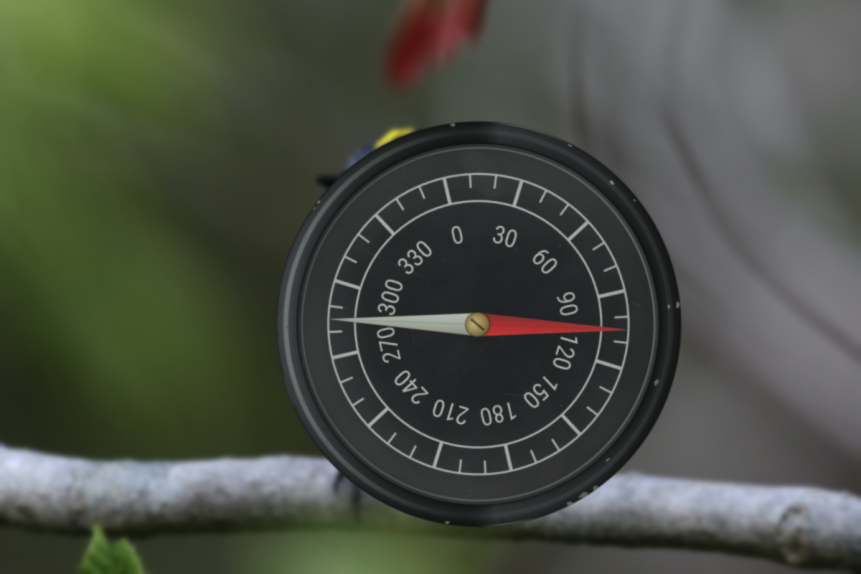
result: 105 °
